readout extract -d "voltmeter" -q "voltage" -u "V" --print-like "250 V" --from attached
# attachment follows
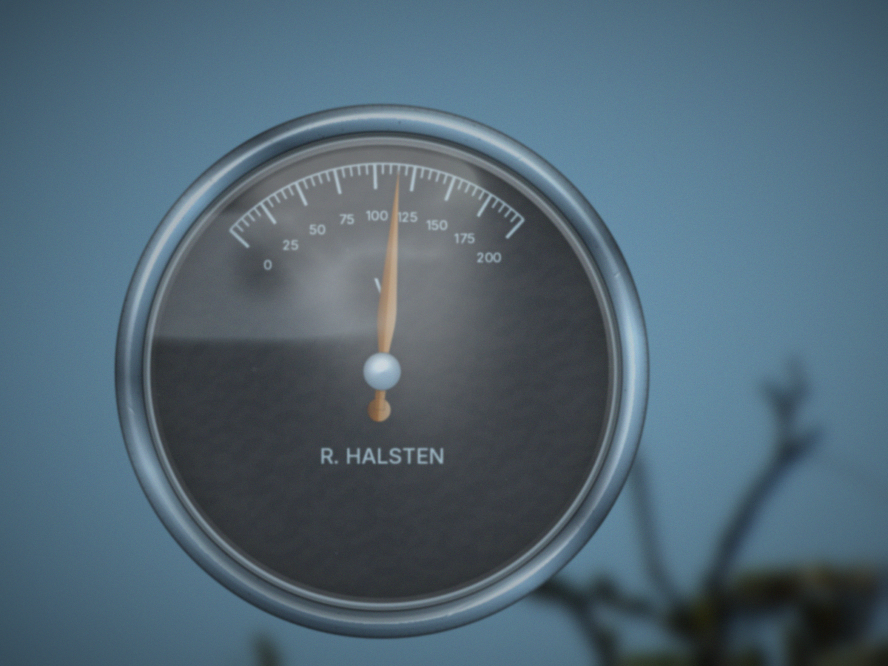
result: 115 V
